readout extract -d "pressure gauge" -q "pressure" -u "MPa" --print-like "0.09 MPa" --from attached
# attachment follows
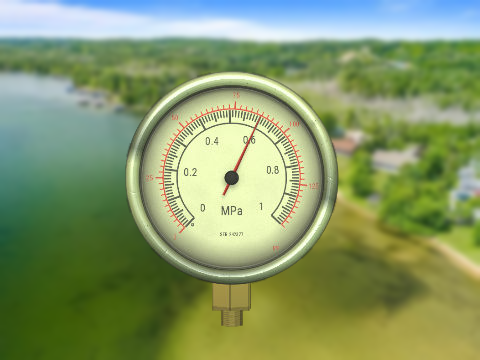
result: 0.6 MPa
